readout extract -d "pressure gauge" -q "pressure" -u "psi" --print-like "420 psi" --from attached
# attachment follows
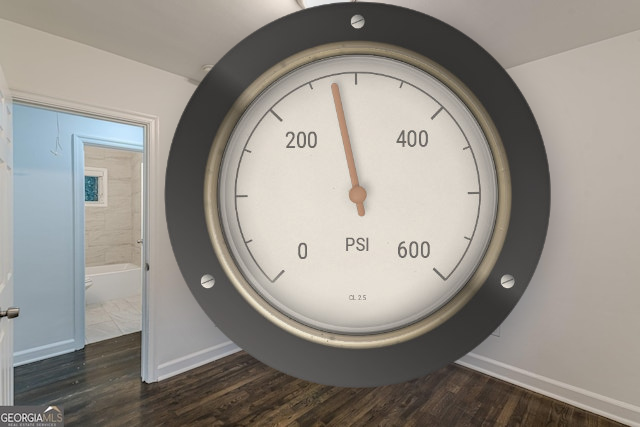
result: 275 psi
